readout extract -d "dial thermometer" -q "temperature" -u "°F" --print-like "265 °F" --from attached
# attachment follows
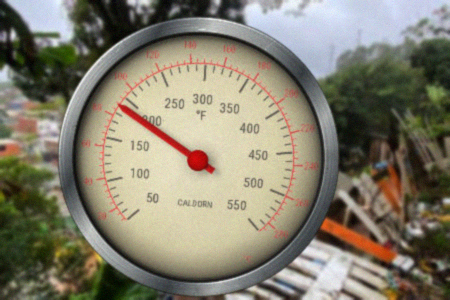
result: 190 °F
